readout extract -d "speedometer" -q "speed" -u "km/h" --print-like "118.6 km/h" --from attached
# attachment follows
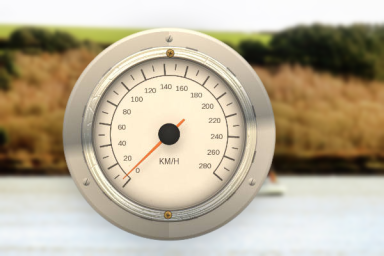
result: 5 km/h
